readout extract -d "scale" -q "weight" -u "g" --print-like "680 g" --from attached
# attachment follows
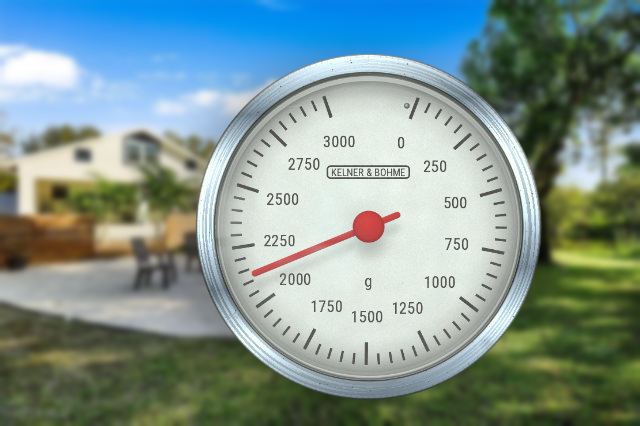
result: 2125 g
